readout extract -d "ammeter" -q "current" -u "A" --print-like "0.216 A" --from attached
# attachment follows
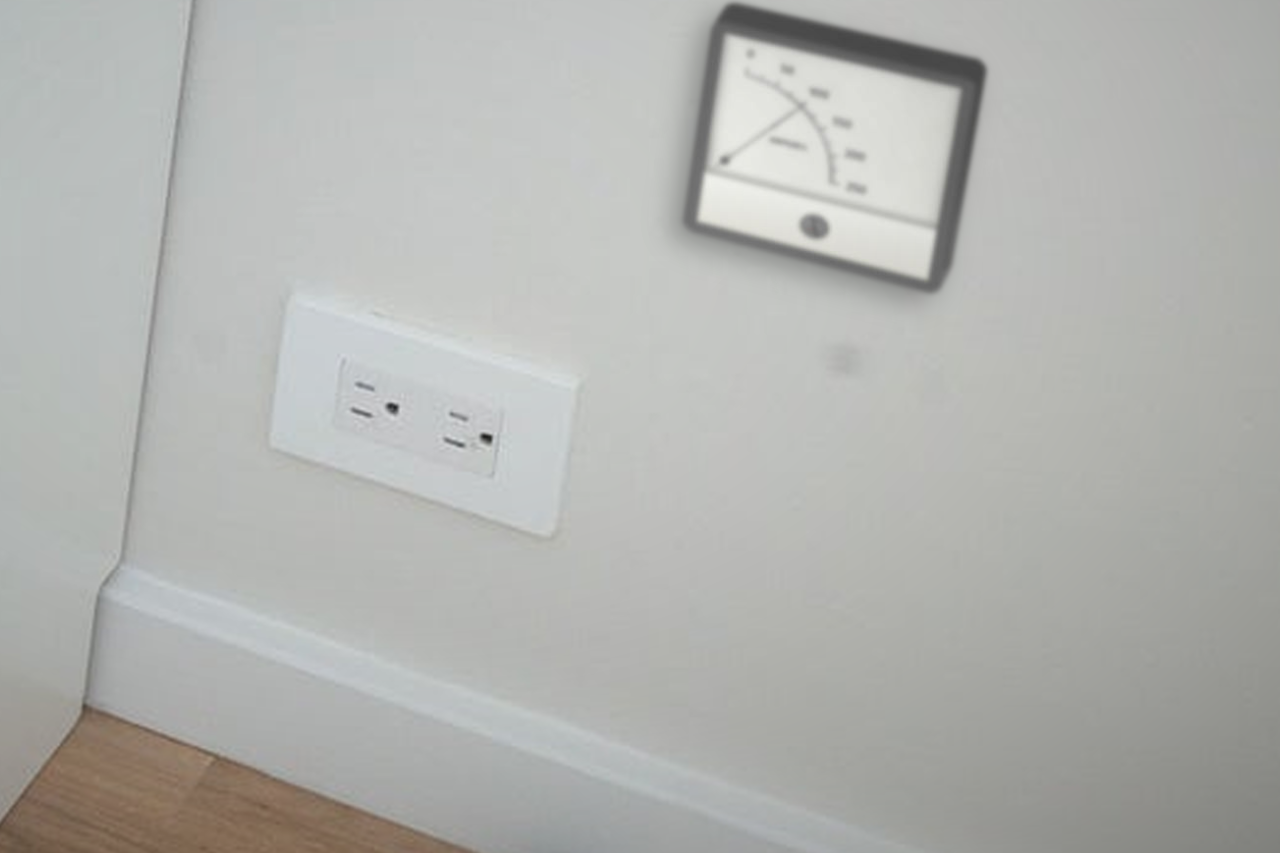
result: 100 A
